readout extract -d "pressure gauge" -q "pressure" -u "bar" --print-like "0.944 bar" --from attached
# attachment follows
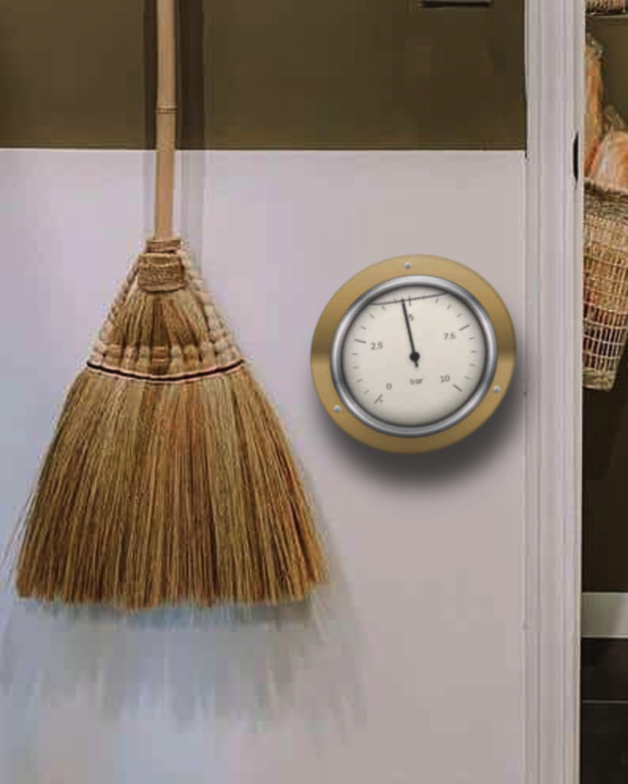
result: 4.75 bar
